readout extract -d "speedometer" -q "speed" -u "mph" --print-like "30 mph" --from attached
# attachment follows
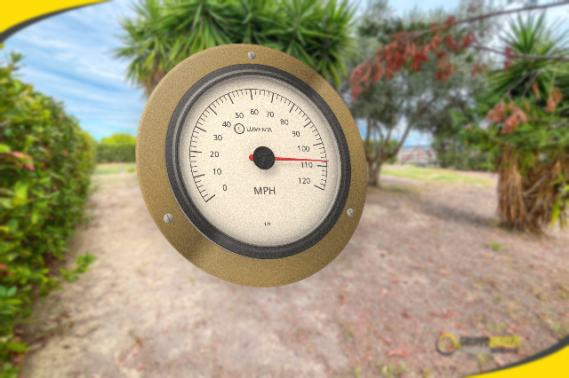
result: 108 mph
